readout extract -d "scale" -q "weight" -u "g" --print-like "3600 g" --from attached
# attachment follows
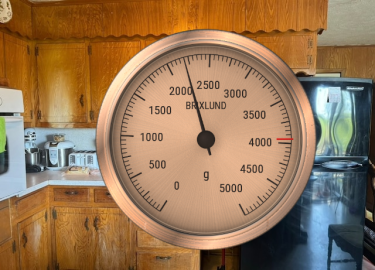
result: 2200 g
